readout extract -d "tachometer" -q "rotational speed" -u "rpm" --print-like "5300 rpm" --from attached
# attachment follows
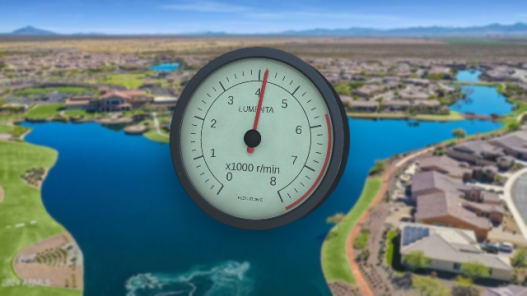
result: 4200 rpm
